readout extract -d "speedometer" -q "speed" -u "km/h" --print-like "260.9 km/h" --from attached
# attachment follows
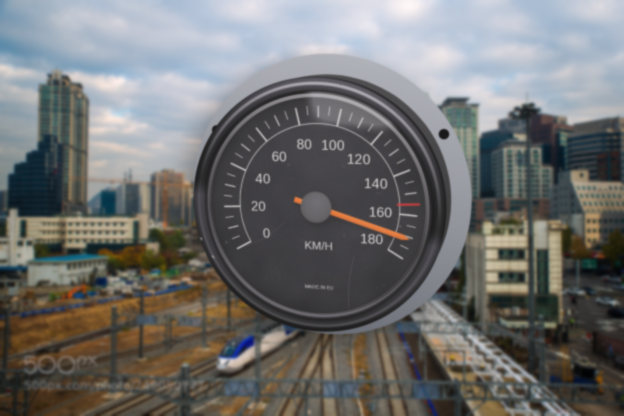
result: 170 km/h
